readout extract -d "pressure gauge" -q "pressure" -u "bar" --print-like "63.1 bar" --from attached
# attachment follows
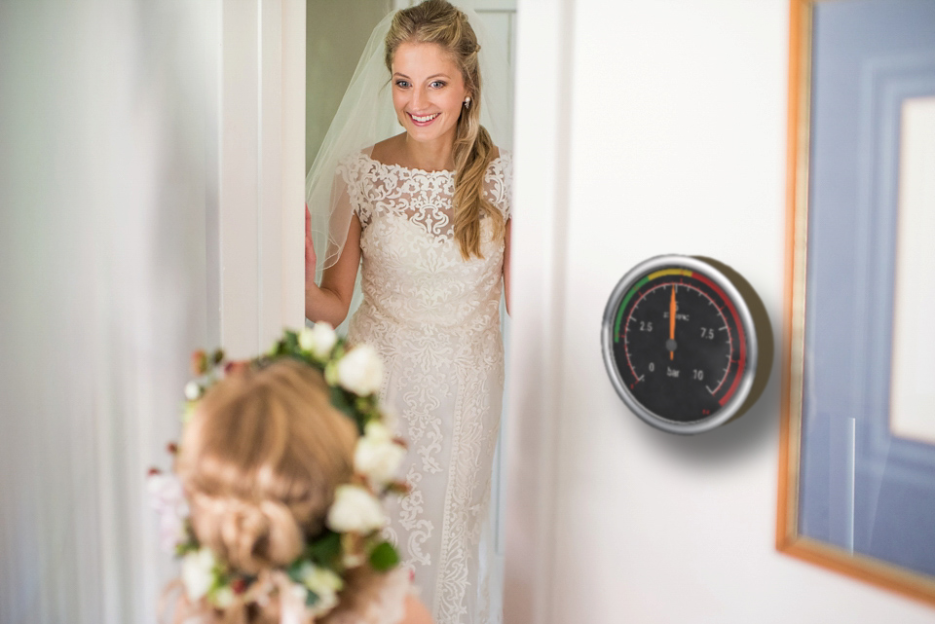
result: 5 bar
